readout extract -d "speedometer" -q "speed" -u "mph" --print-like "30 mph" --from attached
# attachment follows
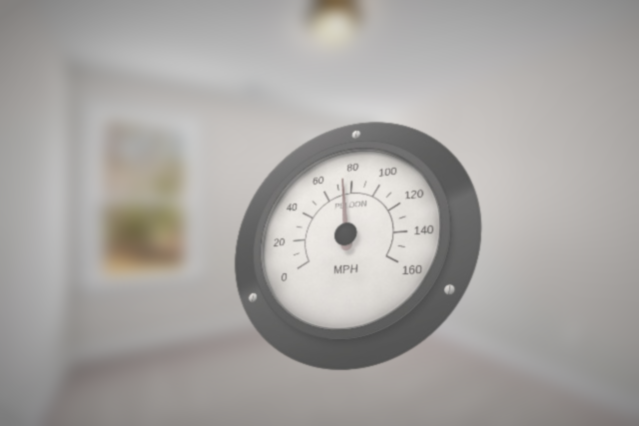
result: 75 mph
